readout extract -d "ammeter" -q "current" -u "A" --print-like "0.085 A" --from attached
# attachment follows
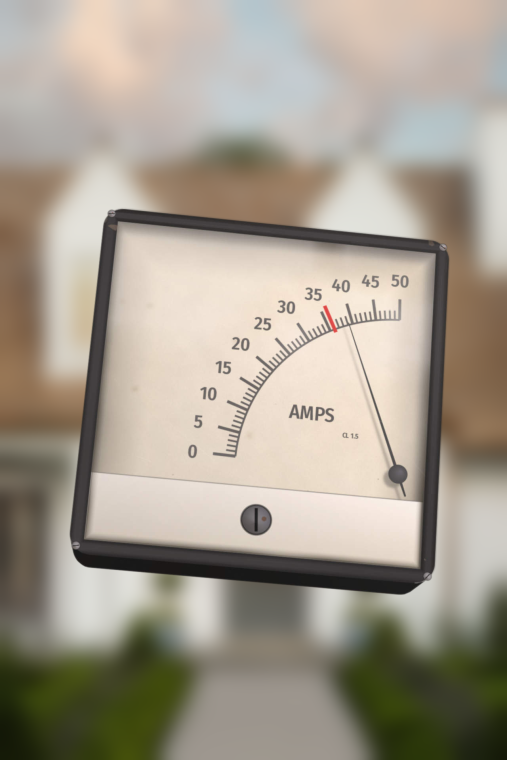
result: 39 A
